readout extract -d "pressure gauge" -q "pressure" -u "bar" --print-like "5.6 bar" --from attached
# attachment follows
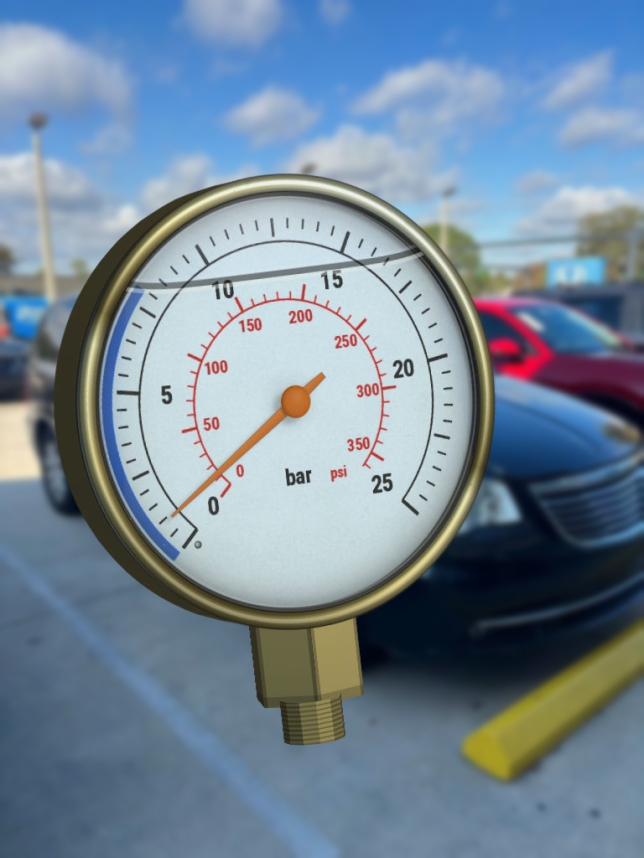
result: 1 bar
